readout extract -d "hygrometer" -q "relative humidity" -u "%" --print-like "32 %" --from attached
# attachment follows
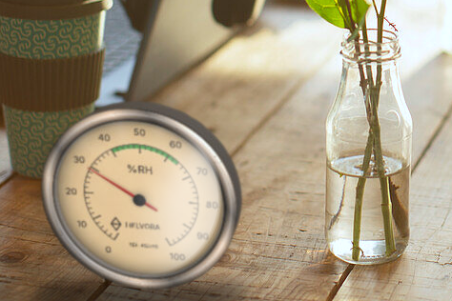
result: 30 %
